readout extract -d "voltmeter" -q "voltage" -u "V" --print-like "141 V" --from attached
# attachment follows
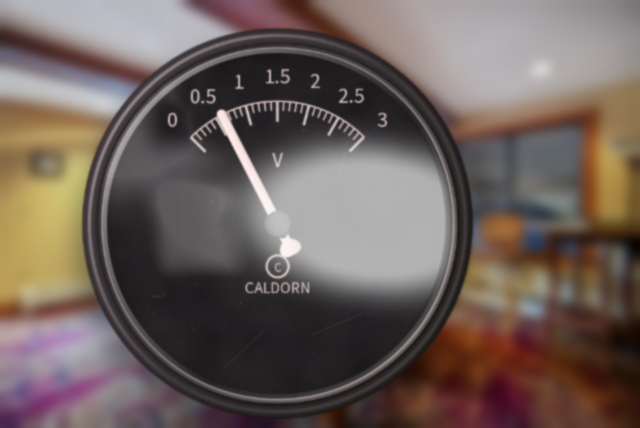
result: 0.6 V
